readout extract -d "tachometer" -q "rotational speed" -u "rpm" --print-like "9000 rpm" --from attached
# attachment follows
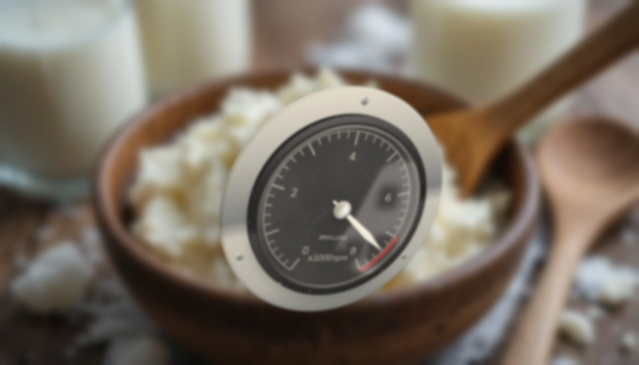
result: 7400 rpm
